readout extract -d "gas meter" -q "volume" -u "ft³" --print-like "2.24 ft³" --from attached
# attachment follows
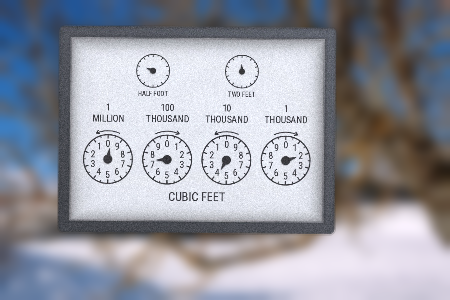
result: 974200 ft³
